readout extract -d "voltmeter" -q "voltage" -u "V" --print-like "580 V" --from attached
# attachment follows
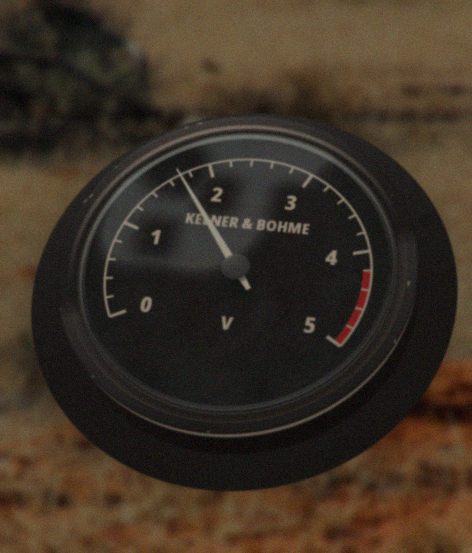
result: 1.7 V
